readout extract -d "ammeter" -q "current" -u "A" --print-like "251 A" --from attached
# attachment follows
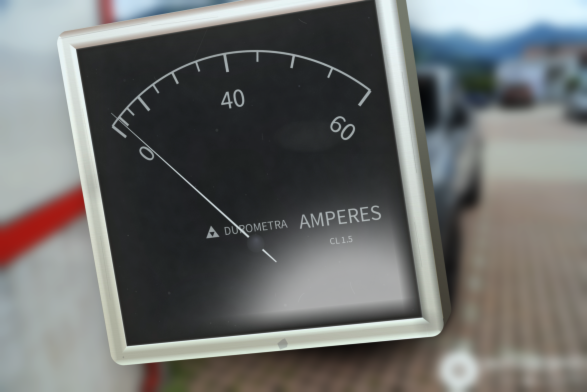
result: 10 A
